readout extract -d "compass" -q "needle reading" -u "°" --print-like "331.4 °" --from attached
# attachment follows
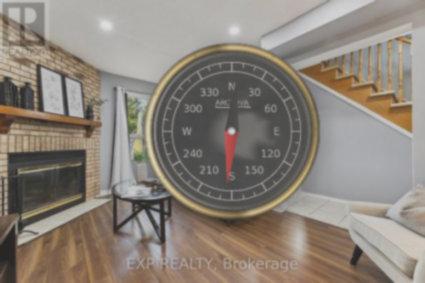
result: 185 °
